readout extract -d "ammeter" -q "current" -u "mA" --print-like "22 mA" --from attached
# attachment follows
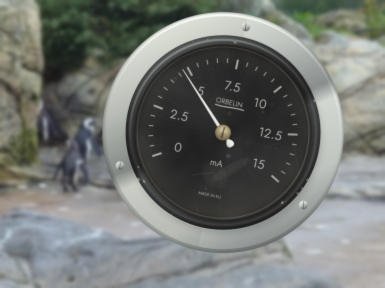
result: 4.75 mA
